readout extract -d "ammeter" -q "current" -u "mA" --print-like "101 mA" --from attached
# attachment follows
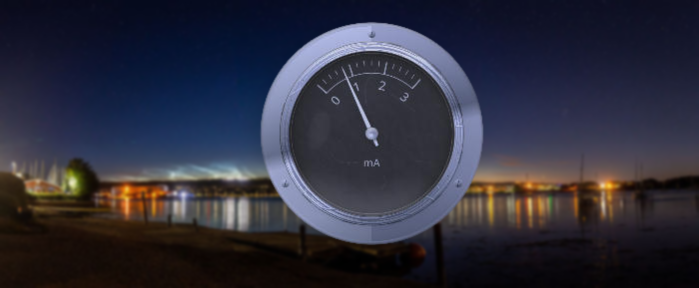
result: 0.8 mA
